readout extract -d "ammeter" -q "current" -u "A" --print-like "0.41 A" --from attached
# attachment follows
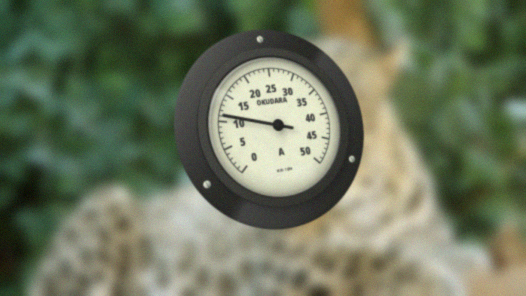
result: 11 A
